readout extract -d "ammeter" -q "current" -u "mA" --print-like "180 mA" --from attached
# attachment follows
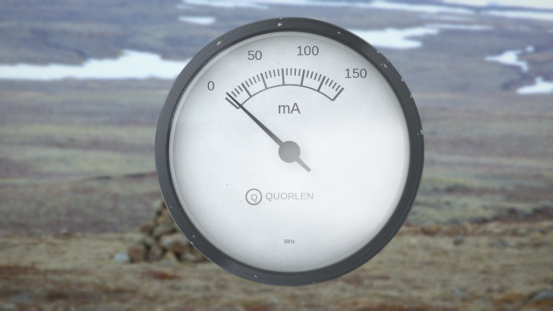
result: 5 mA
